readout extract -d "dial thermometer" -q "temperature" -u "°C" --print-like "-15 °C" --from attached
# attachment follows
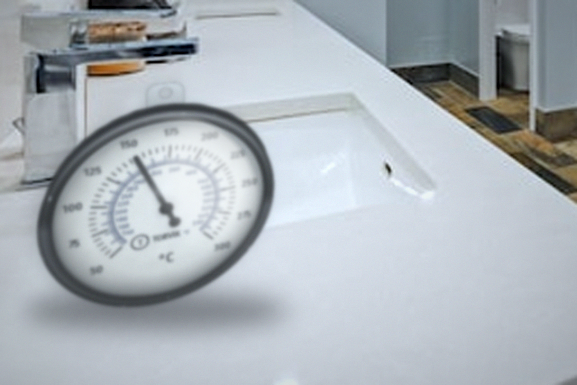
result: 150 °C
